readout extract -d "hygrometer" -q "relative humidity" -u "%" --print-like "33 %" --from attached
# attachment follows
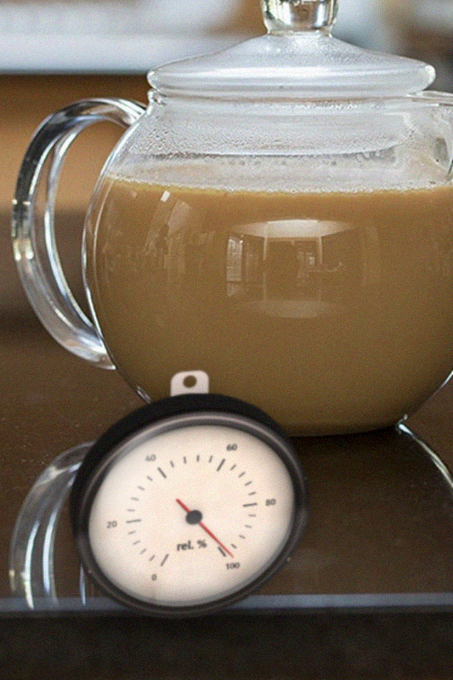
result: 98 %
